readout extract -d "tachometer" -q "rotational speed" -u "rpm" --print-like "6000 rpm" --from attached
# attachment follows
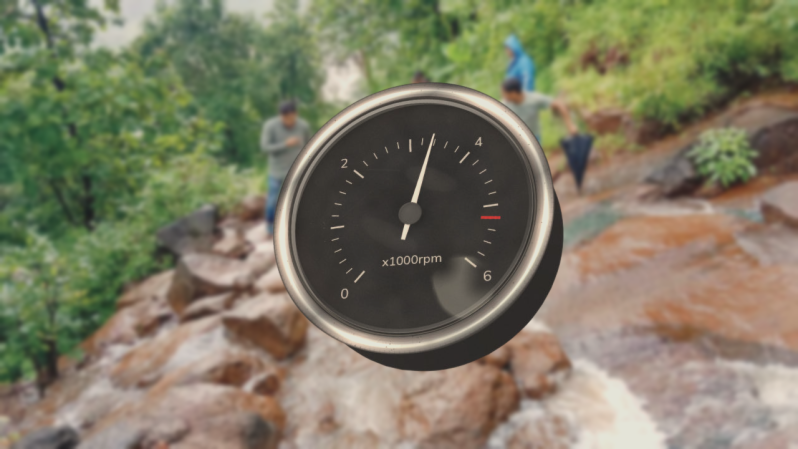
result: 3400 rpm
